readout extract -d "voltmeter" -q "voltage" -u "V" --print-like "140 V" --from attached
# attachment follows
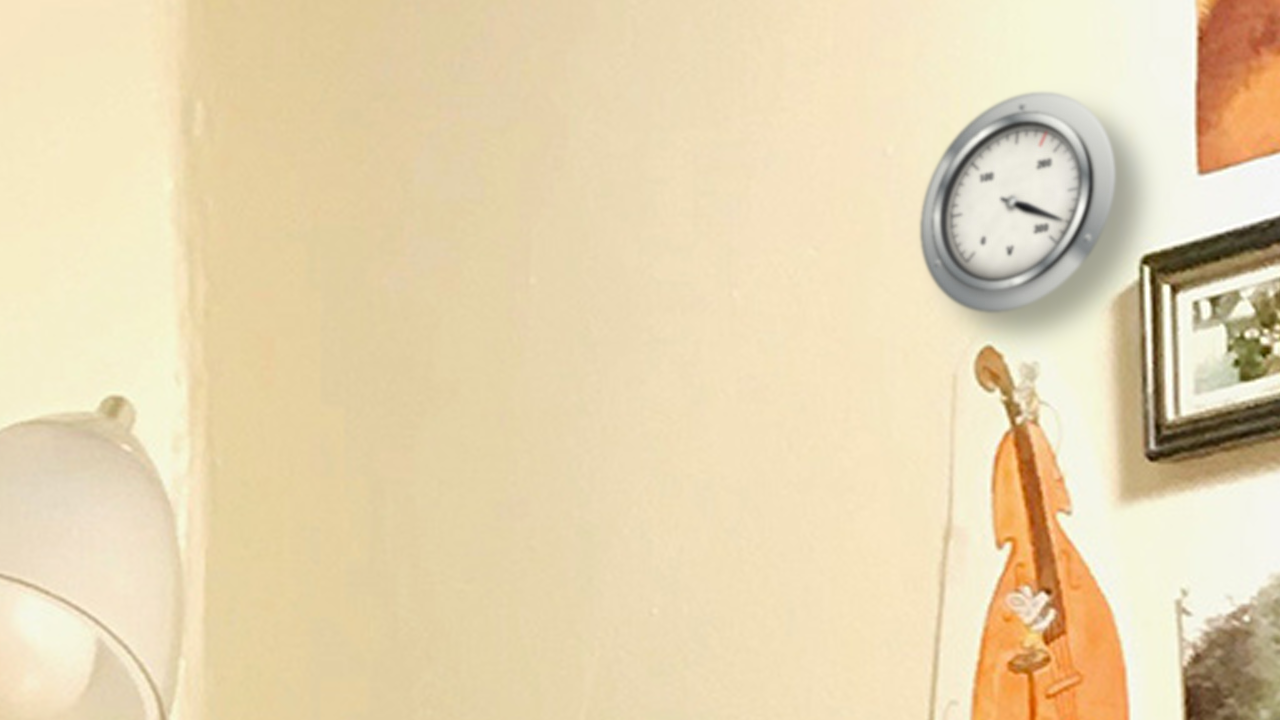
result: 280 V
